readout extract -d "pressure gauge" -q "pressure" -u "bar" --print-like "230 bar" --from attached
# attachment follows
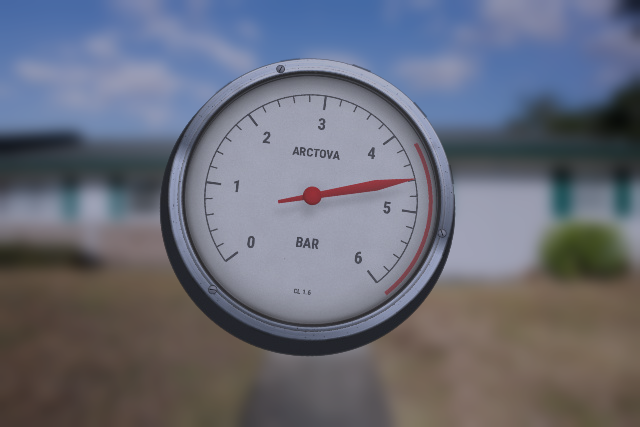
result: 4.6 bar
